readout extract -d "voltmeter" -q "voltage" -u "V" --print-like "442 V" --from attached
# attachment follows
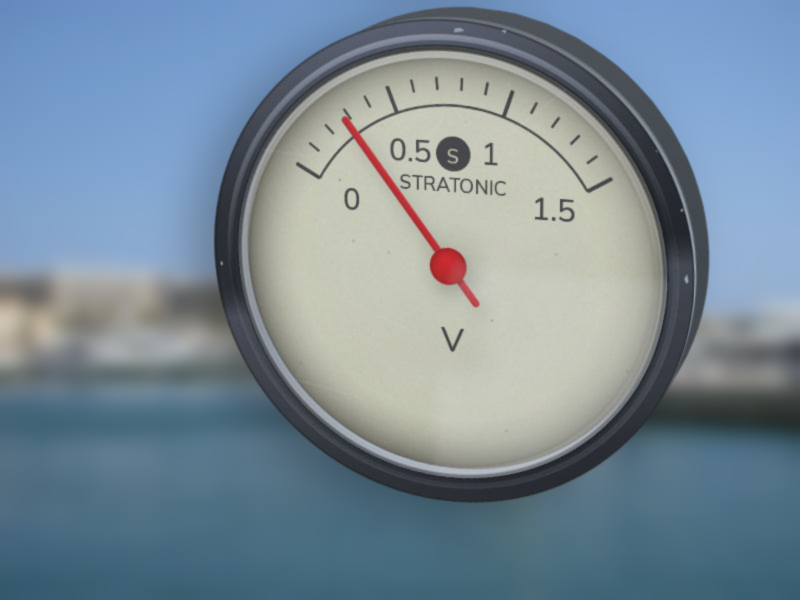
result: 0.3 V
